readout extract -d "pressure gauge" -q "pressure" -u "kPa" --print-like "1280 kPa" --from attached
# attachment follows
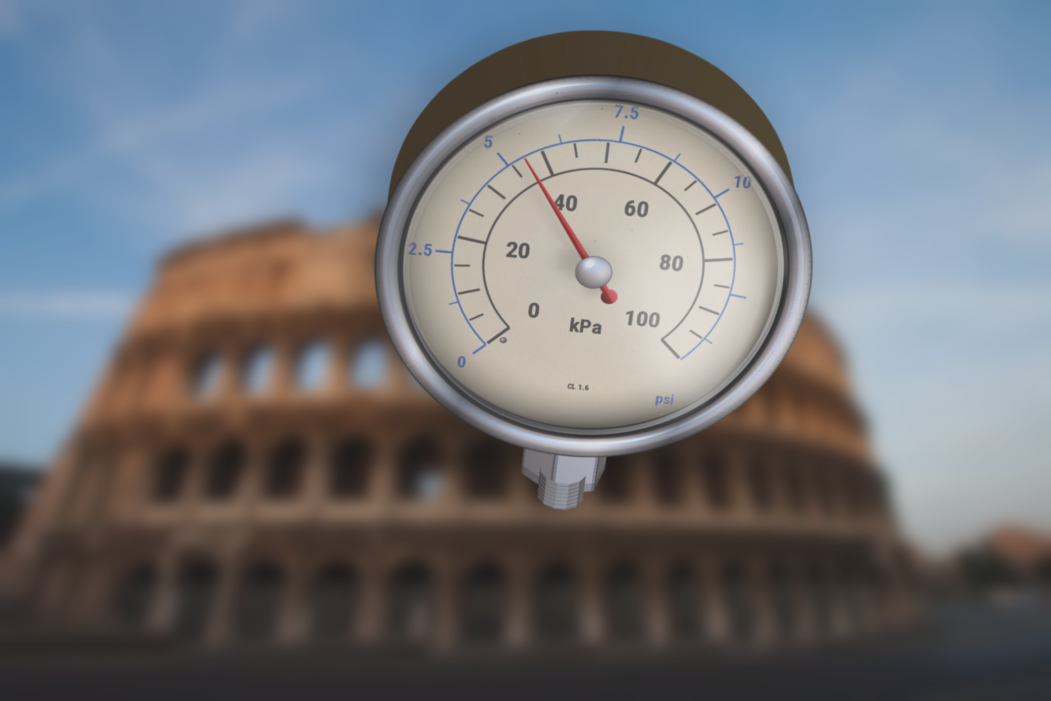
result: 37.5 kPa
